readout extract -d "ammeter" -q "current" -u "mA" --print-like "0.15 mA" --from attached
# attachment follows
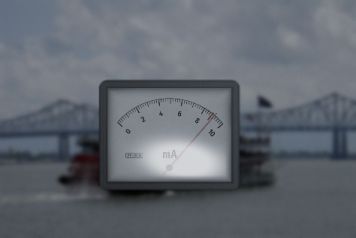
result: 9 mA
